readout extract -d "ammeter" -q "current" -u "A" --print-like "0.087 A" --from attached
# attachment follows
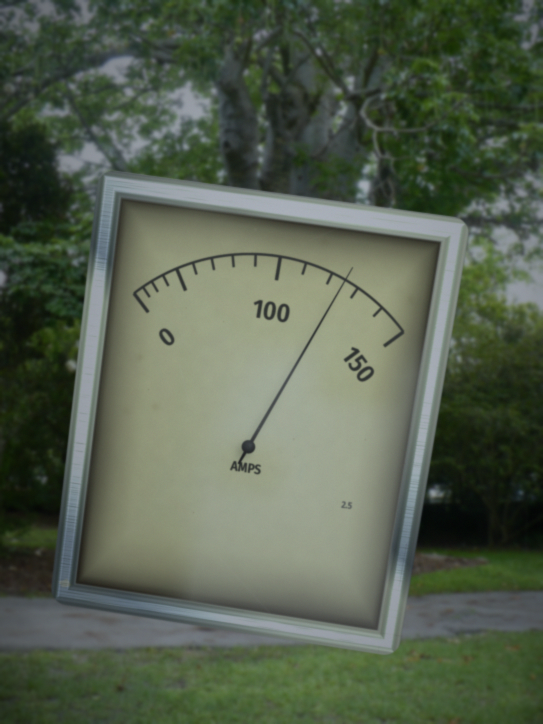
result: 125 A
